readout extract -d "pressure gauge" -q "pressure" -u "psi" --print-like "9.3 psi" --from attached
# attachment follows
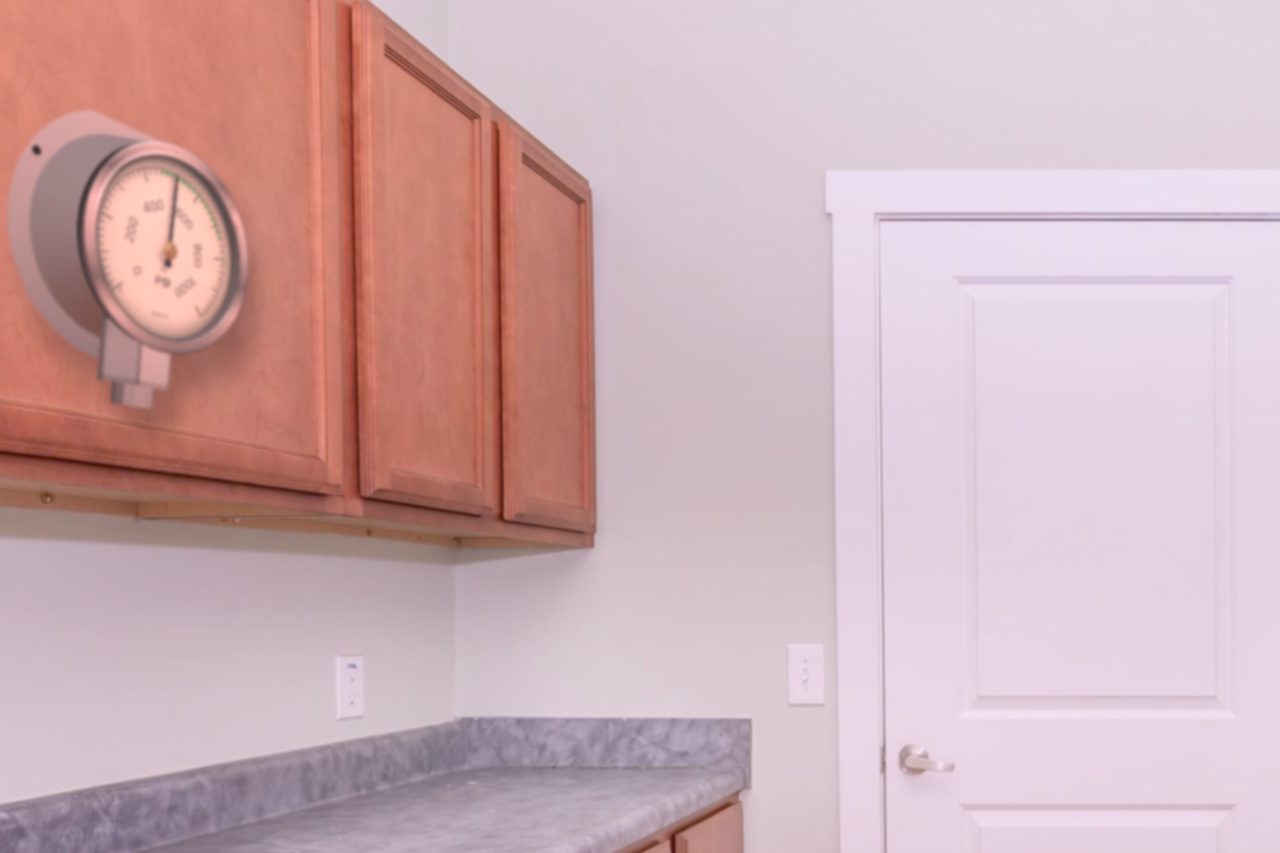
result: 500 psi
